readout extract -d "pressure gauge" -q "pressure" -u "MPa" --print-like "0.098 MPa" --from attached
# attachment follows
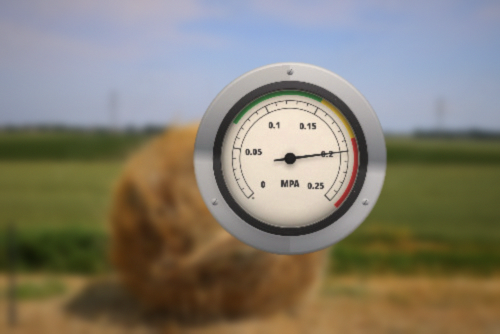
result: 0.2 MPa
